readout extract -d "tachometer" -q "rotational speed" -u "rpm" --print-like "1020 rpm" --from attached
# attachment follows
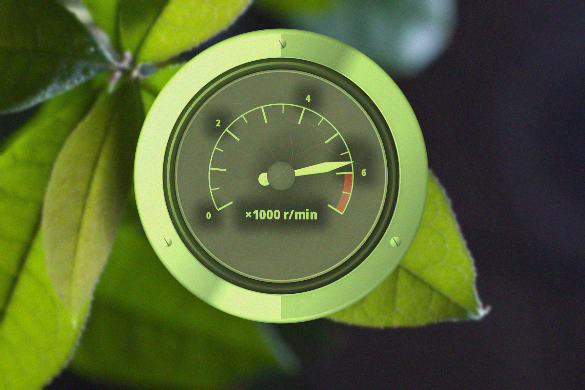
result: 5750 rpm
